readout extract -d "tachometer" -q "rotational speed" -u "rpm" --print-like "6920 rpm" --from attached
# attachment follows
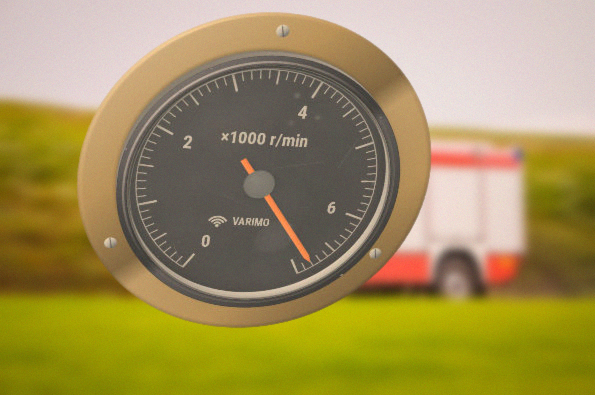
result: 6800 rpm
